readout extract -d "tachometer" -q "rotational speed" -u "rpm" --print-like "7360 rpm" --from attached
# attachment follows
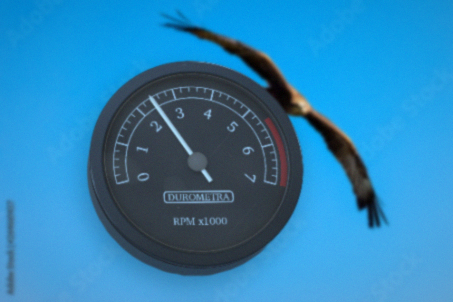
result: 2400 rpm
